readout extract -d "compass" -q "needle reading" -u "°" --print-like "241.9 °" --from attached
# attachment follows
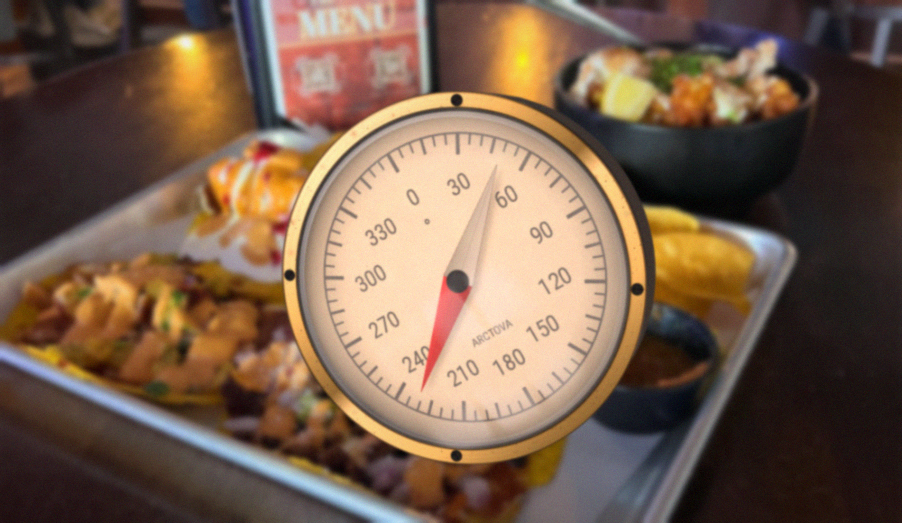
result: 230 °
